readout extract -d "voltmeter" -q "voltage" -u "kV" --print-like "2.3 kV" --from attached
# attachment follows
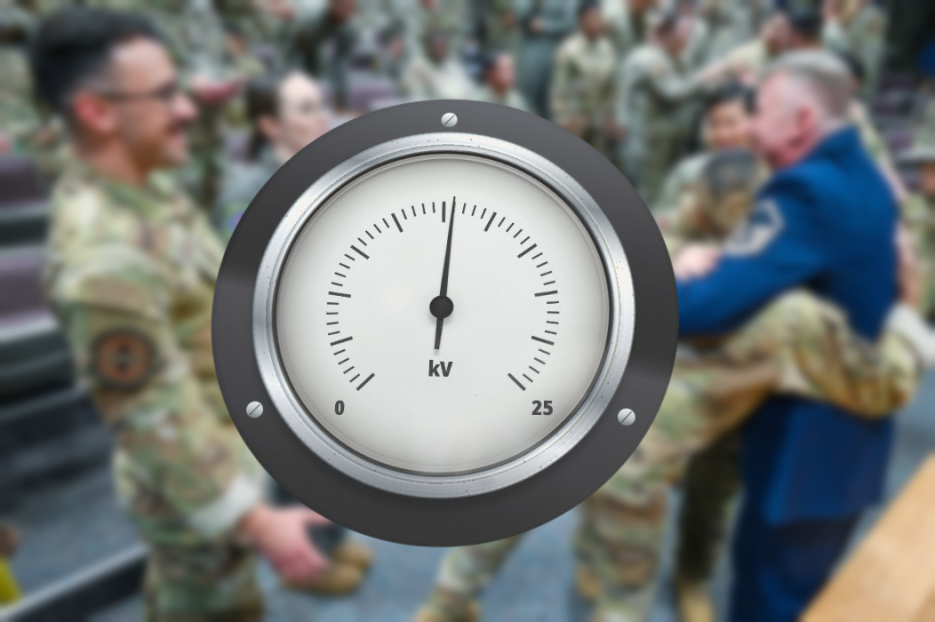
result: 13 kV
